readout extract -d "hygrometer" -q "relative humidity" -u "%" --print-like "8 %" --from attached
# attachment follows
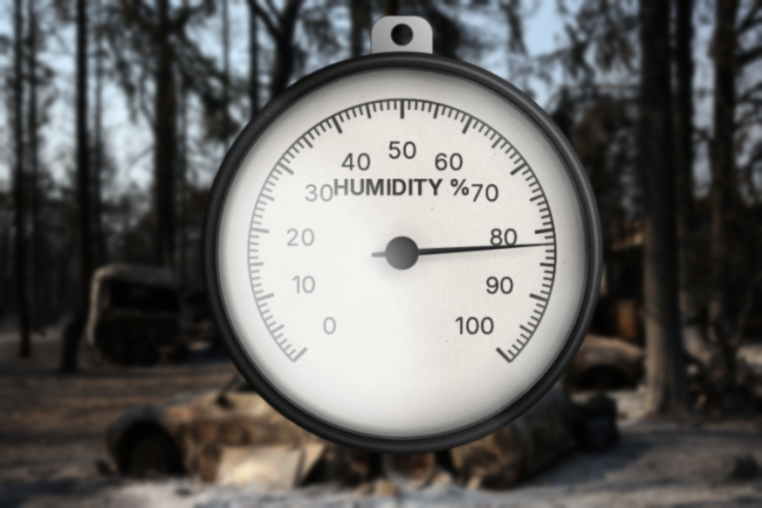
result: 82 %
